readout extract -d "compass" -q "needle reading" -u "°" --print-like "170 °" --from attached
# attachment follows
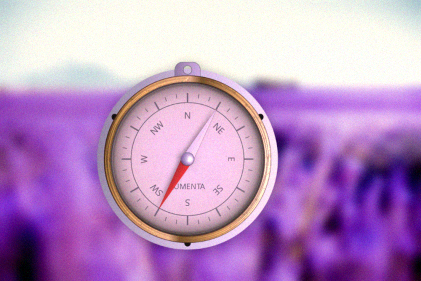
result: 210 °
